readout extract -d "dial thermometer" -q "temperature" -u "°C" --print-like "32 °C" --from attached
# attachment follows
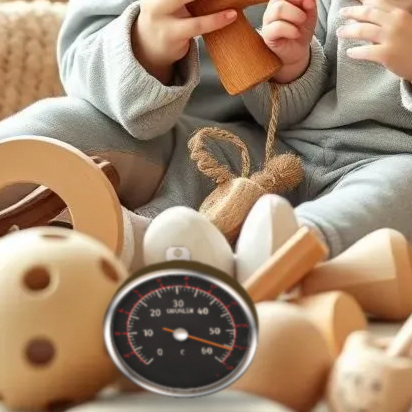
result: 55 °C
